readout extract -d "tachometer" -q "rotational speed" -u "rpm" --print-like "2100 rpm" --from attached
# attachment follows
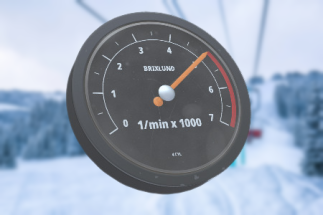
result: 5000 rpm
